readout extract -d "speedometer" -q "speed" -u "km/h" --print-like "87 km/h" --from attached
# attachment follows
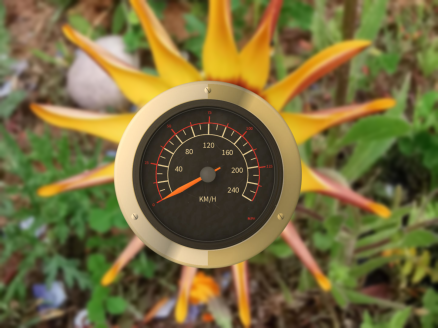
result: 0 km/h
